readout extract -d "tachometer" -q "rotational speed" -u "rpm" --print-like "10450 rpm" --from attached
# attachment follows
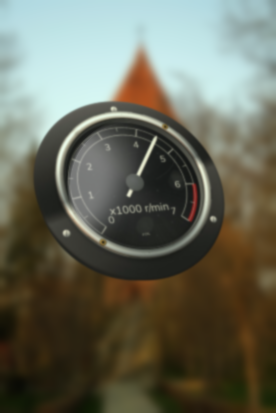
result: 4500 rpm
